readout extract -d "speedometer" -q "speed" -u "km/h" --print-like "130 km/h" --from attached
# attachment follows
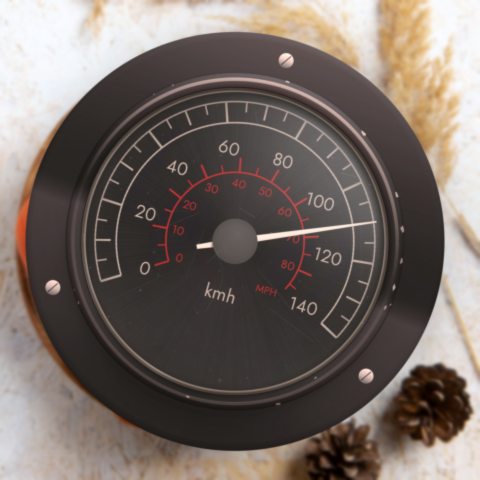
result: 110 km/h
